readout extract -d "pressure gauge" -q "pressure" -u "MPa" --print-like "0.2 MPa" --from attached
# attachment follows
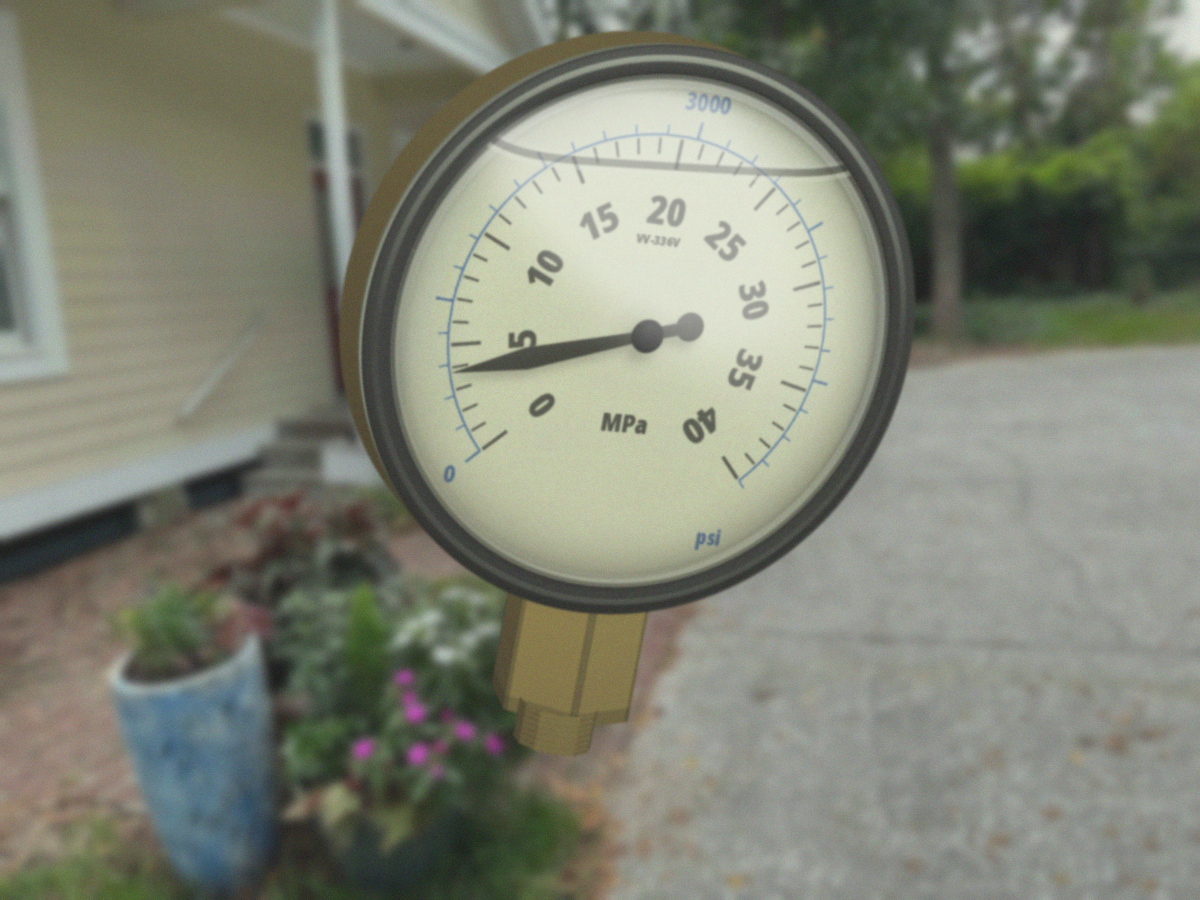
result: 4 MPa
